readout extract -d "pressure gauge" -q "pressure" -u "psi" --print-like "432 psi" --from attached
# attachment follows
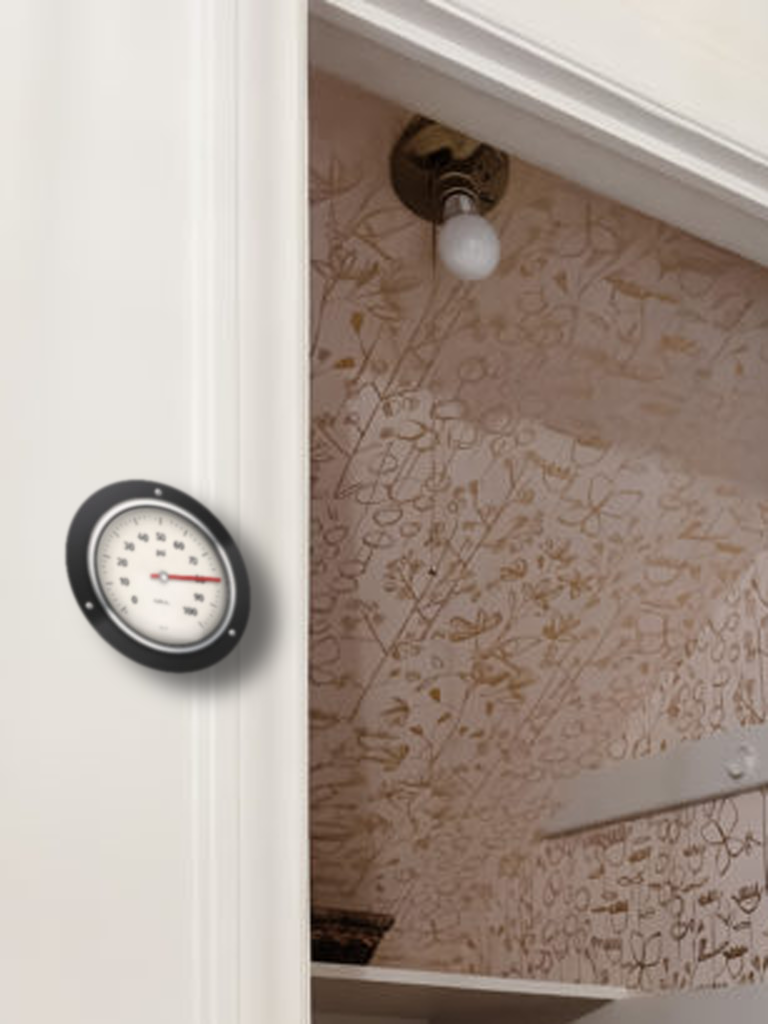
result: 80 psi
